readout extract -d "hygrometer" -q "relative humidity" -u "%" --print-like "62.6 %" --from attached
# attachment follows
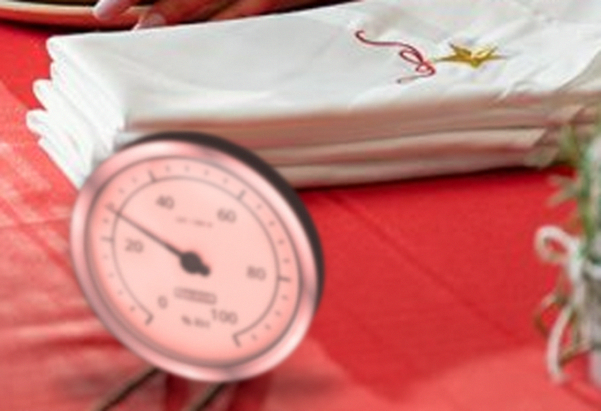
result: 28 %
